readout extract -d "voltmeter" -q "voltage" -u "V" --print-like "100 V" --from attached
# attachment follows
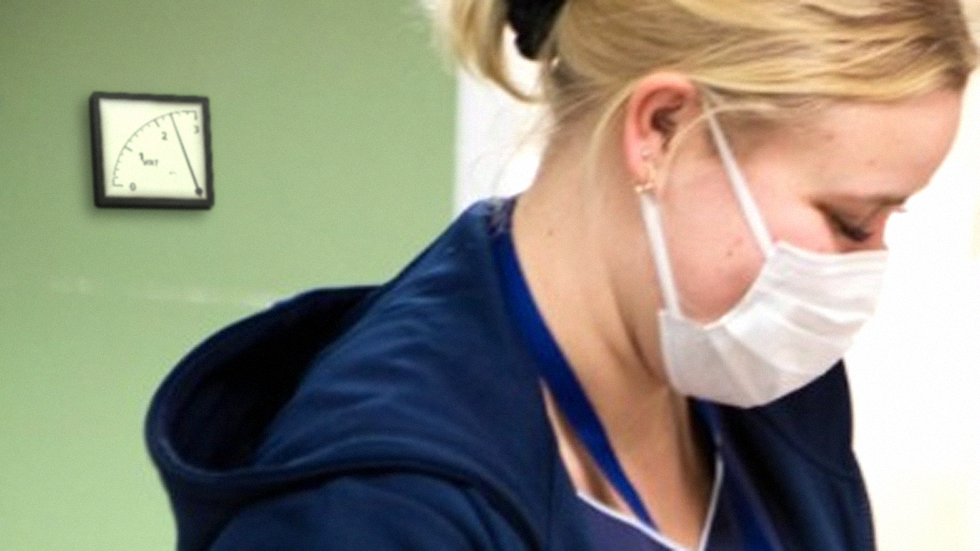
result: 2.4 V
